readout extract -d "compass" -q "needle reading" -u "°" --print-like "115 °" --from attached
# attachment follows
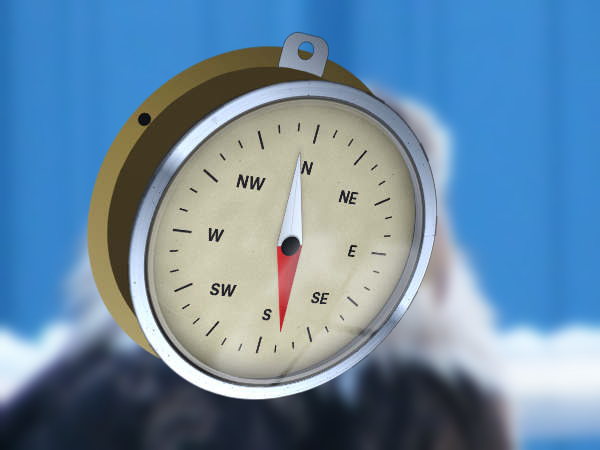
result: 170 °
